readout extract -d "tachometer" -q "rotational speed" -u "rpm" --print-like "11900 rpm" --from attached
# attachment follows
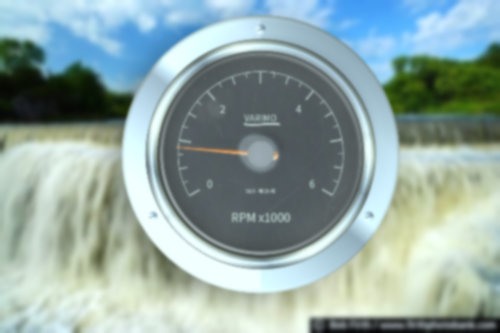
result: 875 rpm
